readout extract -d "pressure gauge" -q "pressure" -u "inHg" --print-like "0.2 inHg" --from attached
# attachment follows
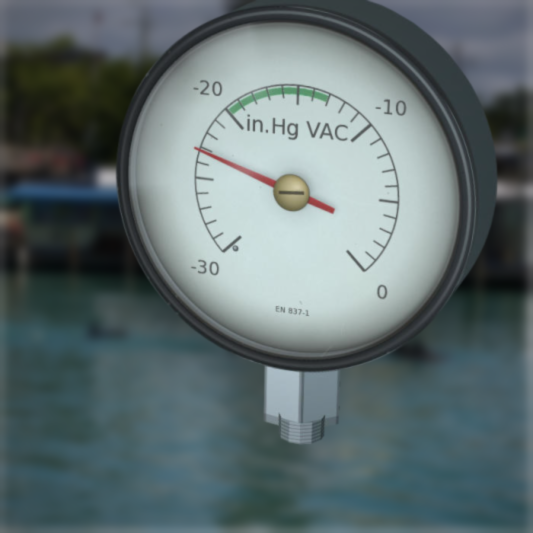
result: -23 inHg
